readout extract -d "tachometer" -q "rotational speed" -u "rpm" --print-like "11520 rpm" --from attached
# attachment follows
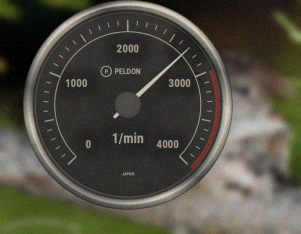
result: 2700 rpm
